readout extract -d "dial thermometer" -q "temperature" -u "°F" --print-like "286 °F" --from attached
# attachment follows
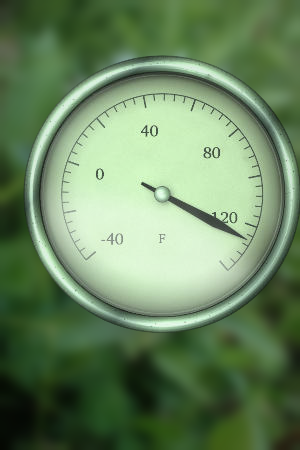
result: 126 °F
